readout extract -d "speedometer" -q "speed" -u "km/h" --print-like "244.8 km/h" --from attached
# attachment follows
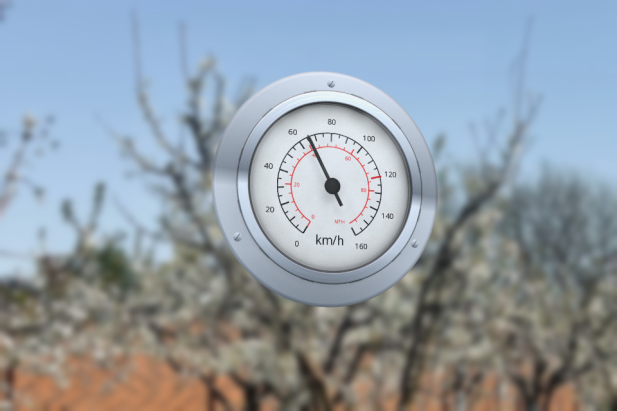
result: 65 km/h
